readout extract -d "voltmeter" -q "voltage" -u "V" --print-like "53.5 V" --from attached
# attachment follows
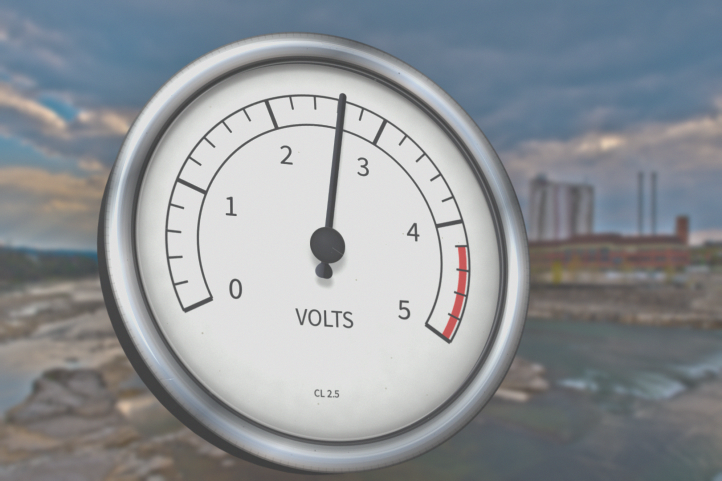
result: 2.6 V
